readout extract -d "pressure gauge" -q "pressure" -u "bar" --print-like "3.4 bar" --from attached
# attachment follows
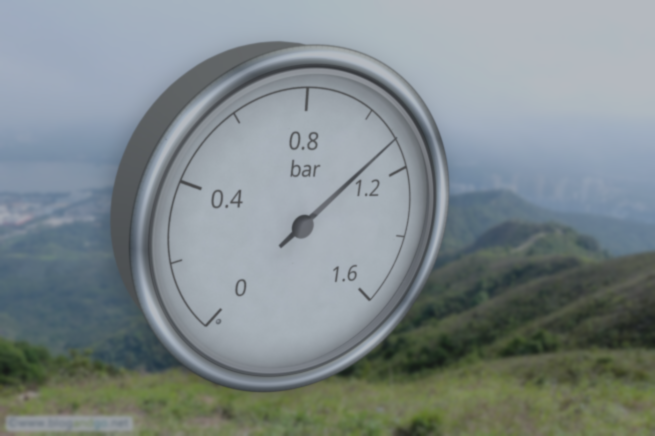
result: 1.1 bar
